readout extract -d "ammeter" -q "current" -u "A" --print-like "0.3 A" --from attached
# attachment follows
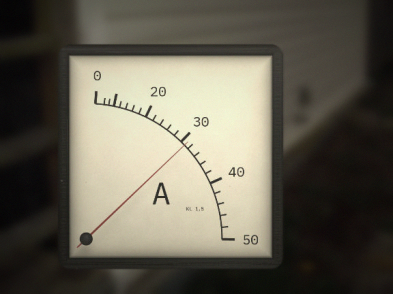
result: 31 A
